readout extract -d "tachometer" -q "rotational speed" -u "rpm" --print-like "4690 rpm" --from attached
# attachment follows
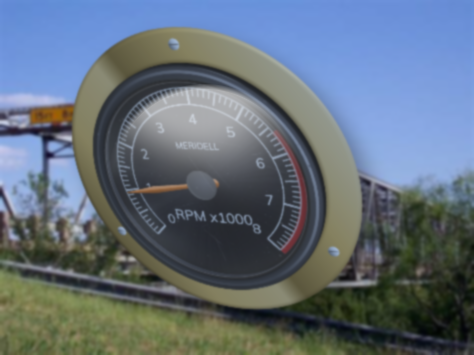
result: 1000 rpm
